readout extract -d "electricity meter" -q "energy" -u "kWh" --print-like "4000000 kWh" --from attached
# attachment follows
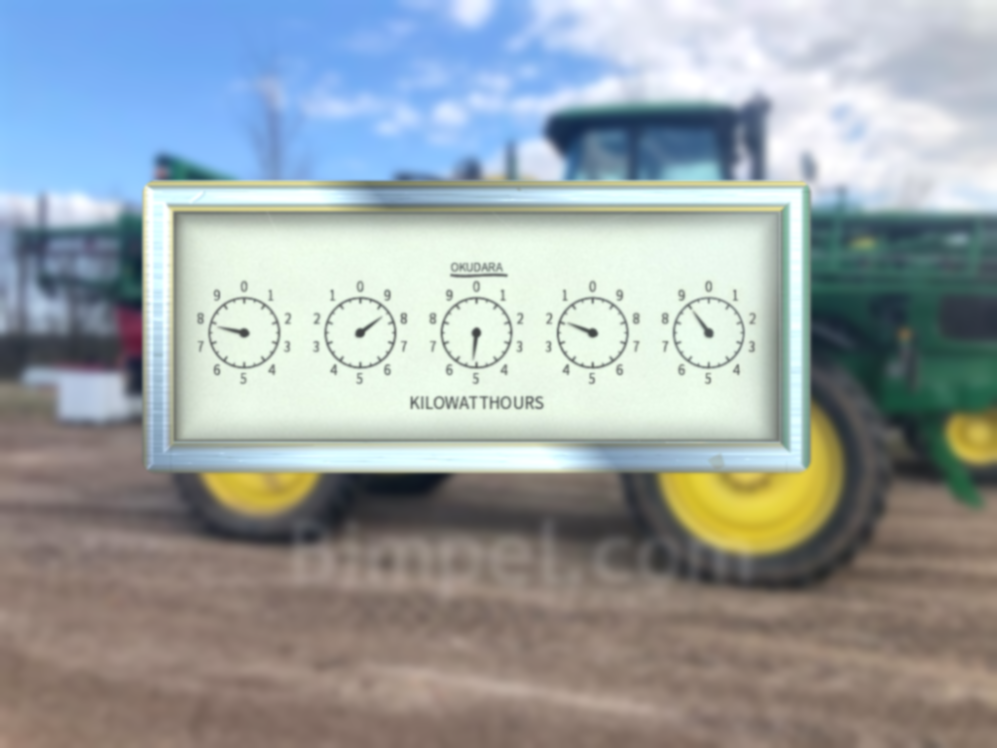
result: 78519 kWh
